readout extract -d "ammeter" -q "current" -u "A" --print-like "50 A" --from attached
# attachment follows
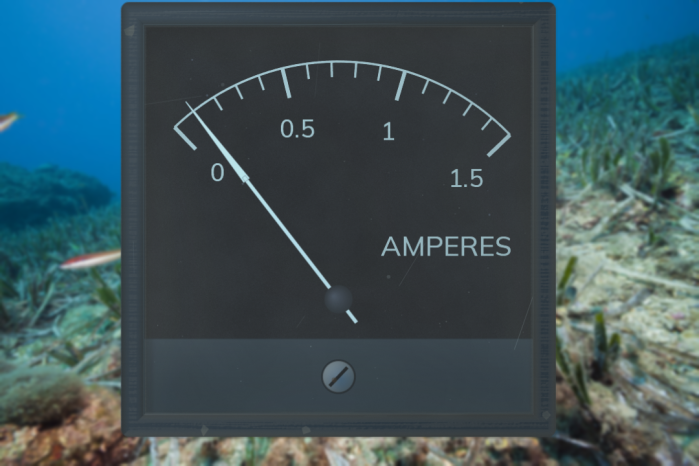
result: 0.1 A
